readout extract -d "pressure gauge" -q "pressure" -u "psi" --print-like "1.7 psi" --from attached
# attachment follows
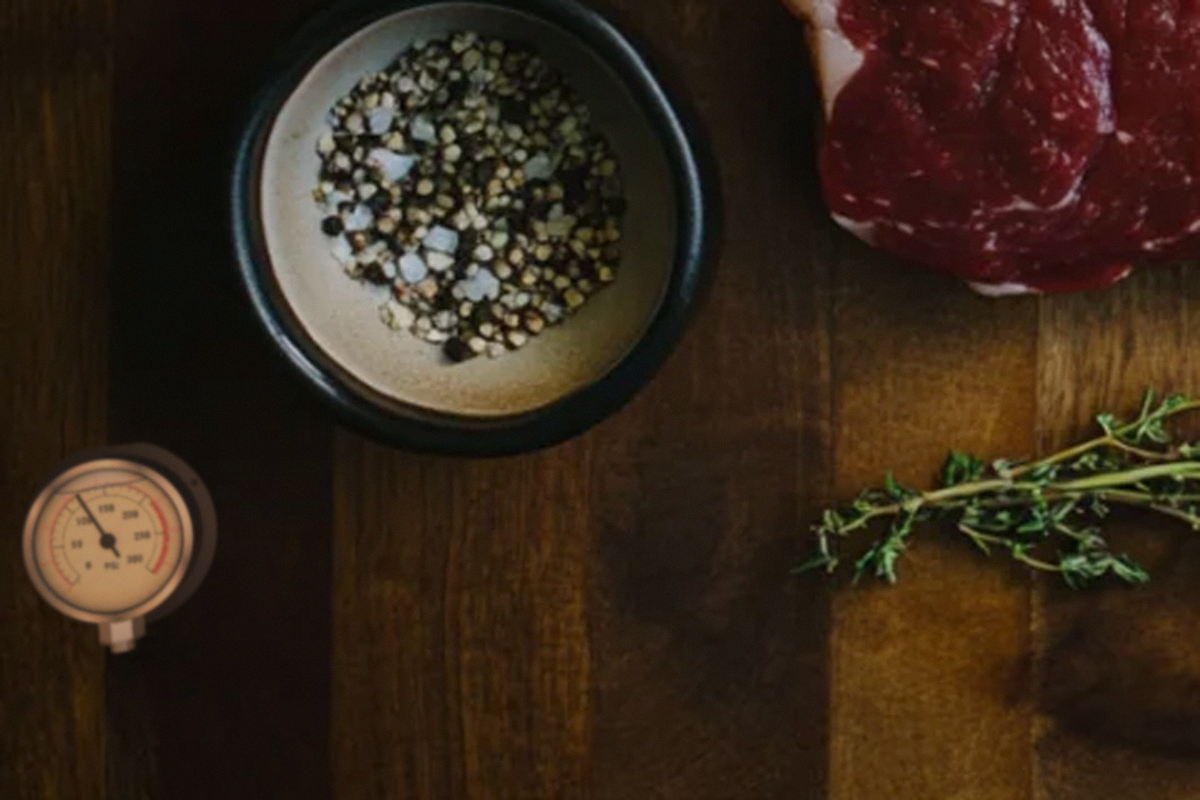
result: 120 psi
